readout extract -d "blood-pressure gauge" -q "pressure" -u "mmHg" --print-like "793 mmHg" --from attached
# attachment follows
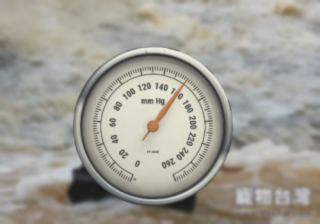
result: 160 mmHg
